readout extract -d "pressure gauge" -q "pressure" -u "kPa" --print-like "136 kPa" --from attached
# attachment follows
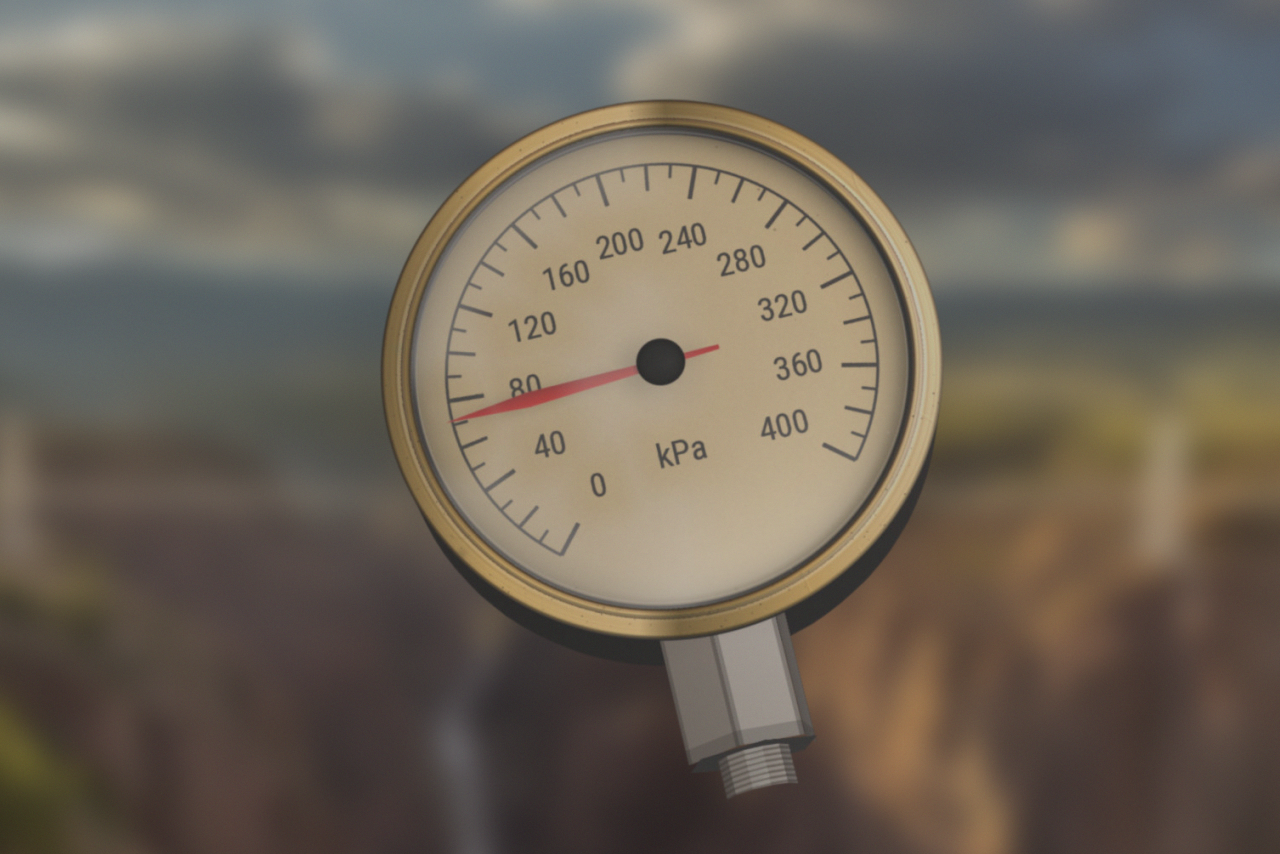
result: 70 kPa
